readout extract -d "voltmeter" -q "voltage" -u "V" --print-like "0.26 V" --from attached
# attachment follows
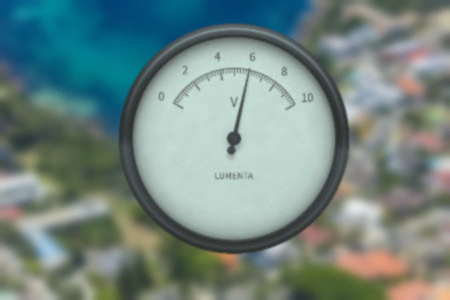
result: 6 V
